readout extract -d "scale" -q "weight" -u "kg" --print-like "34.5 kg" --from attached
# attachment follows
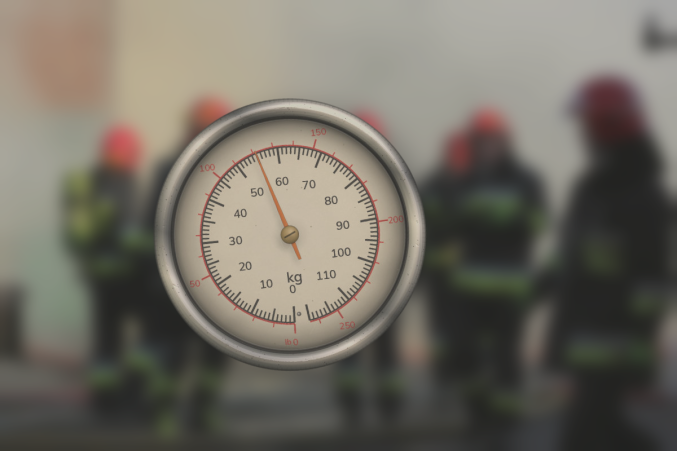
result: 55 kg
